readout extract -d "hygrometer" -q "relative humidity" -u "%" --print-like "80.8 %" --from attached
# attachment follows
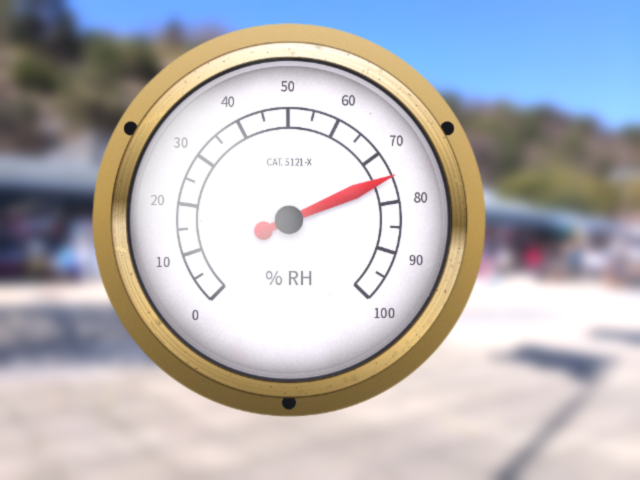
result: 75 %
